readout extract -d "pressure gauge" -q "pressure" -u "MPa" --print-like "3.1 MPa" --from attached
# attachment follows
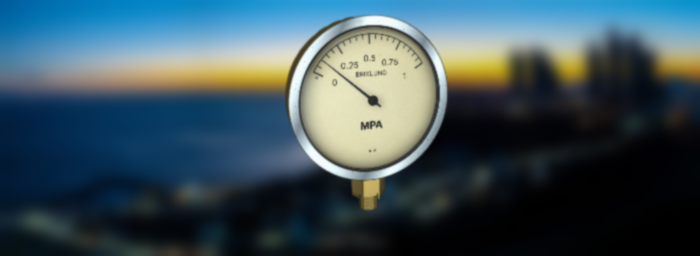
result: 0.1 MPa
